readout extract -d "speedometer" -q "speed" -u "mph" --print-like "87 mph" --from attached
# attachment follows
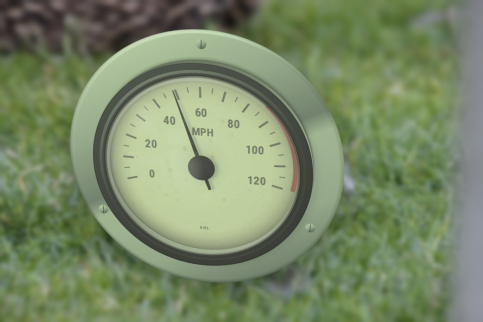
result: 50 mph
